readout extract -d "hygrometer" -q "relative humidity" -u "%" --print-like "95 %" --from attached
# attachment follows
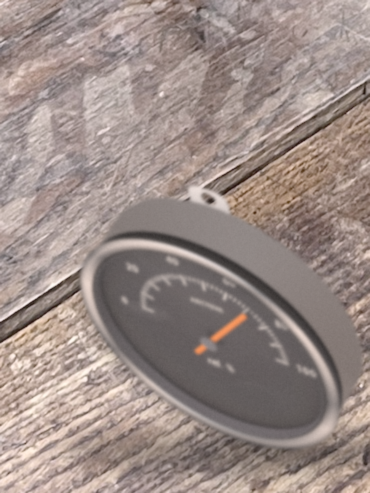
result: 70 %
